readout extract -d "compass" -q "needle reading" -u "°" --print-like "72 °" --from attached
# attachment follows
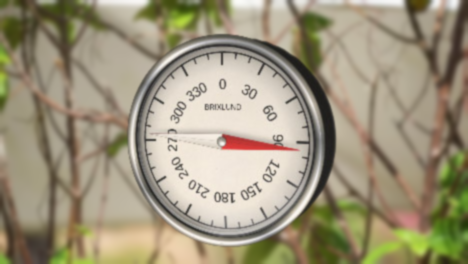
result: 95 °
